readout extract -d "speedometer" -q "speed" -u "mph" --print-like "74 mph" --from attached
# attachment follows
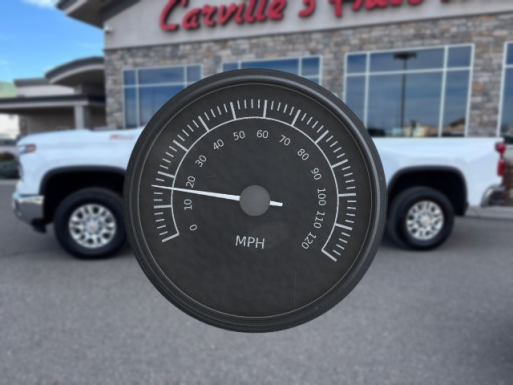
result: 16 mph
